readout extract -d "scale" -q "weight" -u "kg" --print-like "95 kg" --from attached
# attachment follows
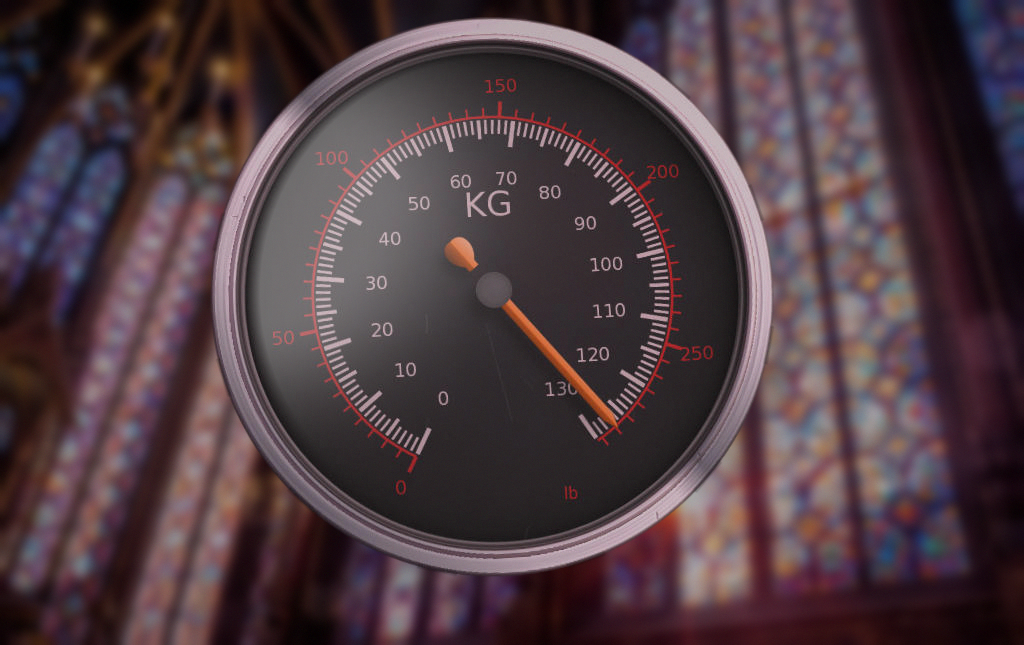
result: 127 kg
